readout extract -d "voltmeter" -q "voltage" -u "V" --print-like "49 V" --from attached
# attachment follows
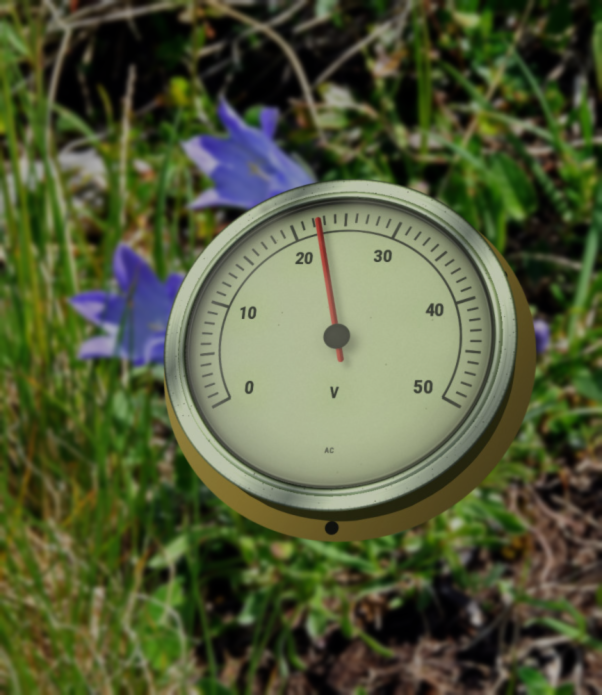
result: 22.5 V
